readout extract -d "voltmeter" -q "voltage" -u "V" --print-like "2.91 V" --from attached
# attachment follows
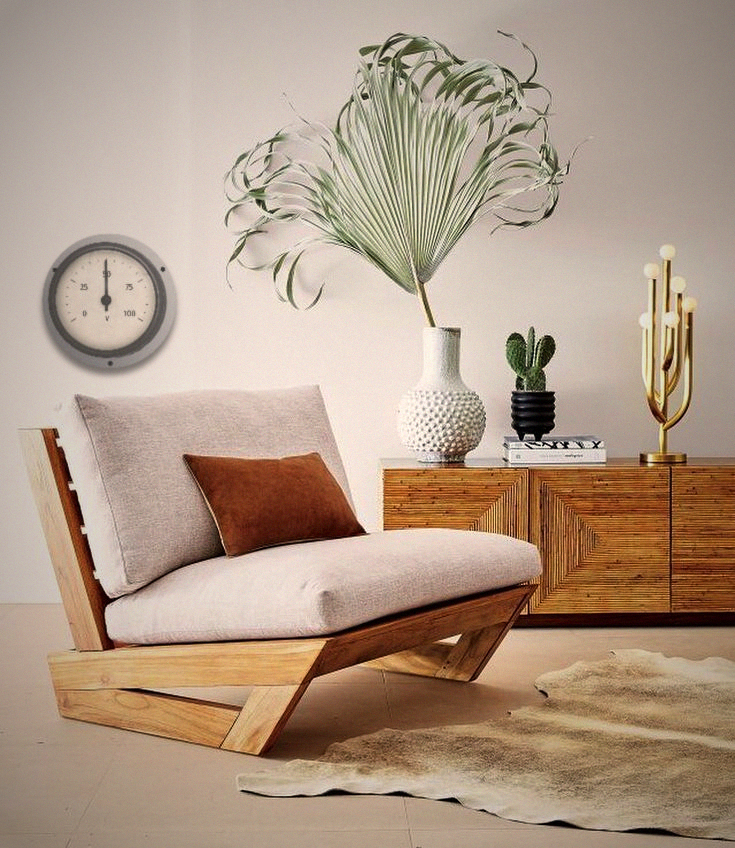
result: 50 V
